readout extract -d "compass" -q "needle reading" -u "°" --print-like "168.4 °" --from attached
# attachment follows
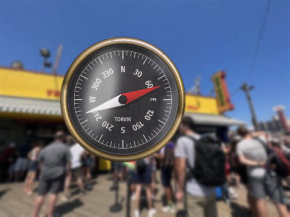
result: 70 °
